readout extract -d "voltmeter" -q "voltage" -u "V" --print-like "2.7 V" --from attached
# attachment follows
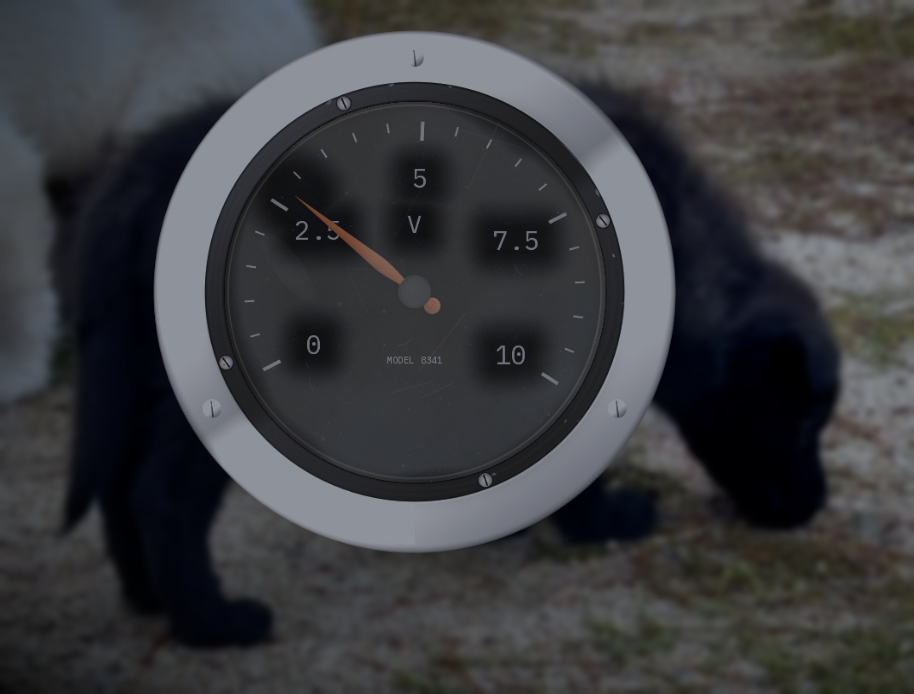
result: 2.75 V
